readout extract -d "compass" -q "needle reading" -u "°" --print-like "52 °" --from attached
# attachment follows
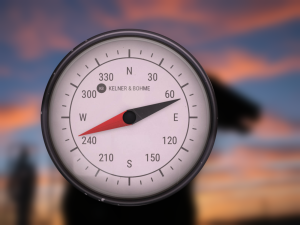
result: 250 °
